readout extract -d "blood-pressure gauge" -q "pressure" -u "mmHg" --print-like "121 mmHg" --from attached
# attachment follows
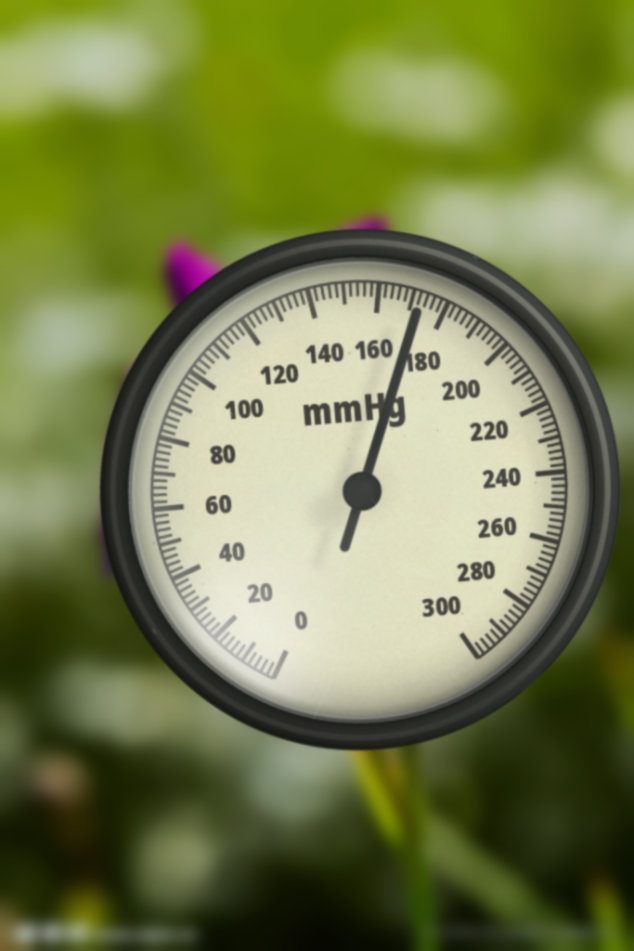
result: 172 mmHg
